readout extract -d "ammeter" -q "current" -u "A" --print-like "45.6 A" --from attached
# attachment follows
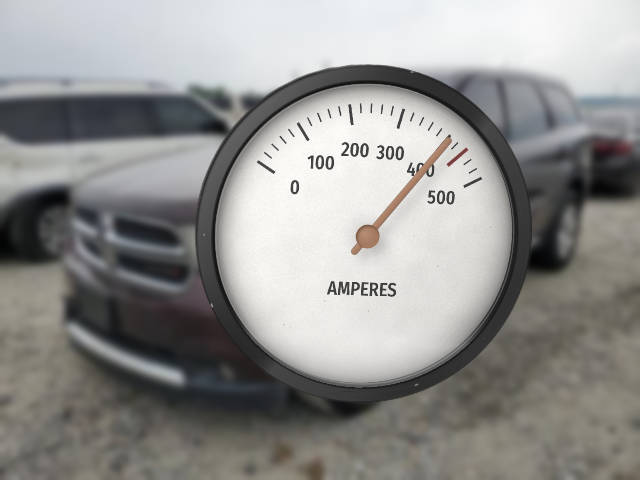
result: 400 A
